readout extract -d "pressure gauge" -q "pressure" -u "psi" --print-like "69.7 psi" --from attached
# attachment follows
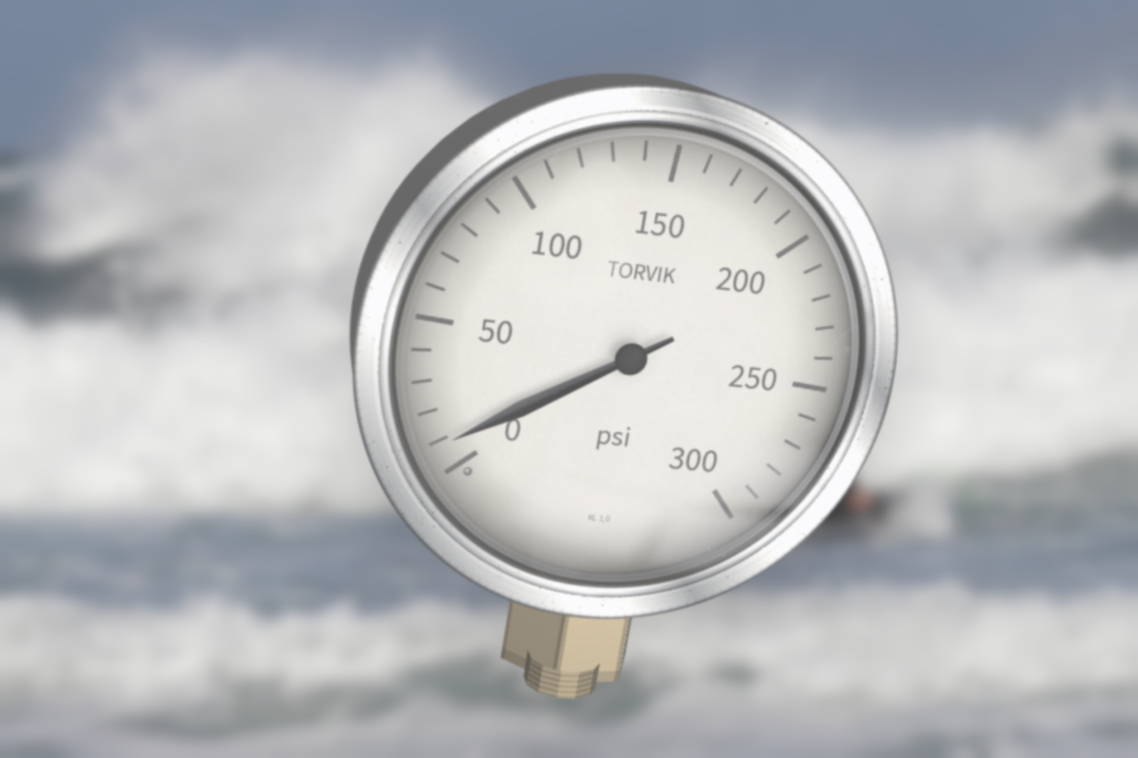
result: 10 psi
